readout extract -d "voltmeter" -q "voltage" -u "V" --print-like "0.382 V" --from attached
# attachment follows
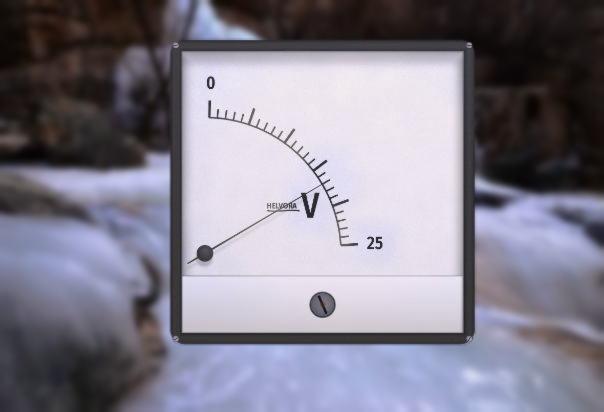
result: 17 V
